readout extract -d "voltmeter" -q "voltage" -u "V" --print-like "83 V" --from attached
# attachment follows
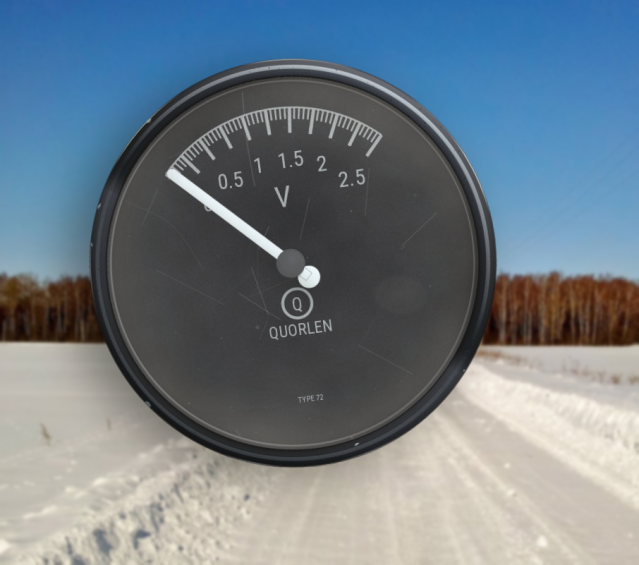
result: 0.05 V
